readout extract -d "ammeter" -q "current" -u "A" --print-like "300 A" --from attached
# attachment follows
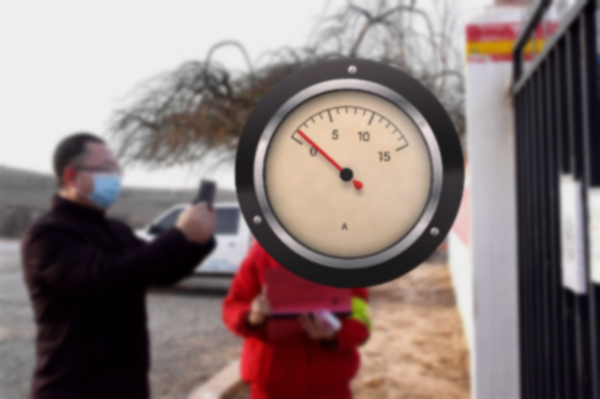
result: 1 A
